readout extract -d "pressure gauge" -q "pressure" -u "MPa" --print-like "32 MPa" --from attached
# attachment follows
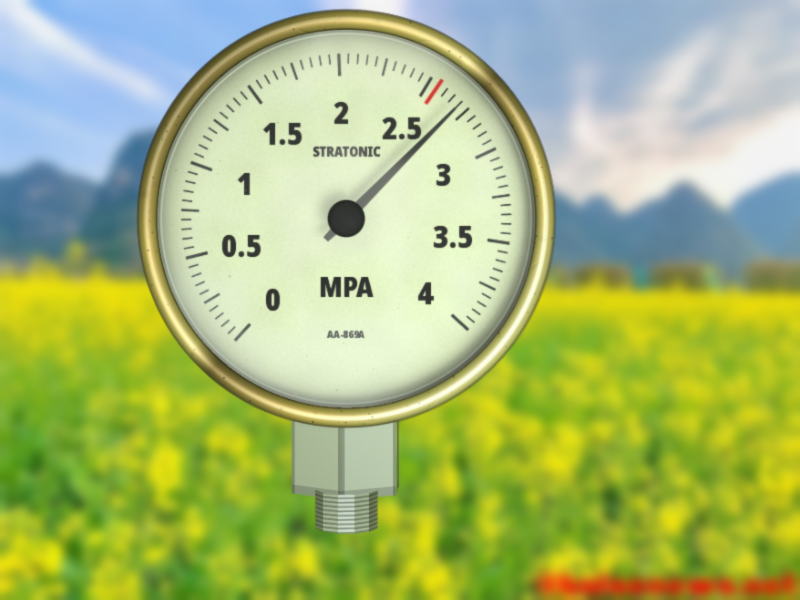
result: 2.7 MPa
